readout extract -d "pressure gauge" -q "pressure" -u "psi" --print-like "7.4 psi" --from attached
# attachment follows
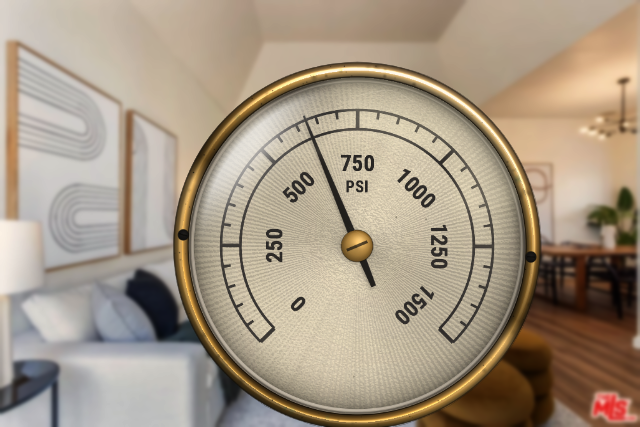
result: 625 psi
